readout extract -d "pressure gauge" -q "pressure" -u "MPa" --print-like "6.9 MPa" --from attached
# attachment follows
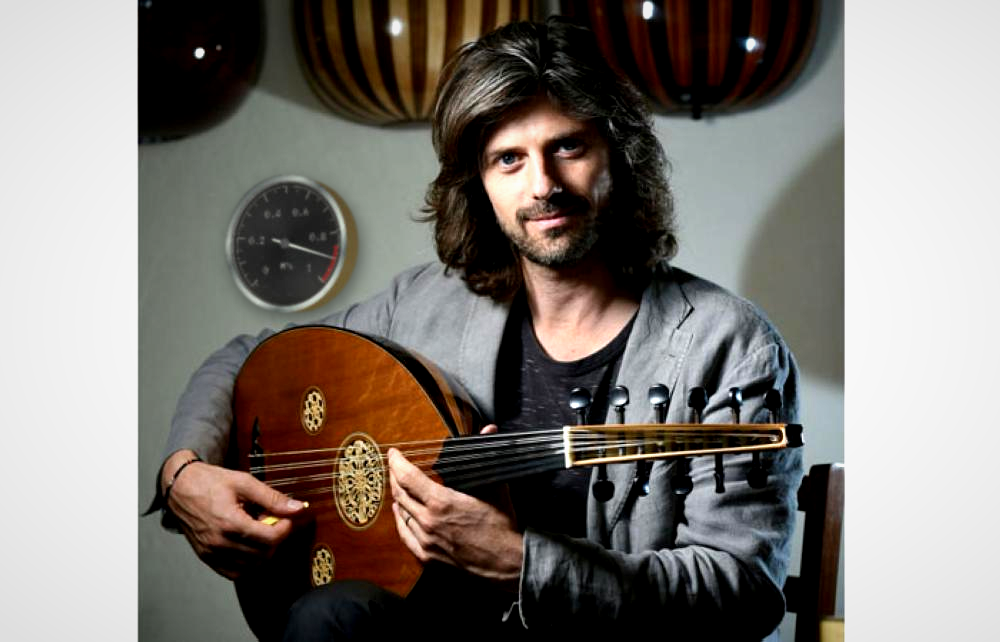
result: 0.9 MPa
